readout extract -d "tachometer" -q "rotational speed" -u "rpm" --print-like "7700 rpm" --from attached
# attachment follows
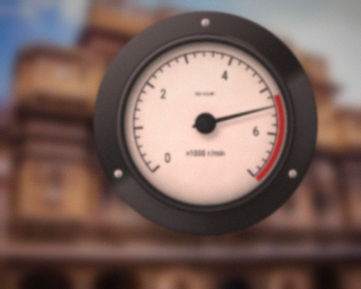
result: 5400 rpm
